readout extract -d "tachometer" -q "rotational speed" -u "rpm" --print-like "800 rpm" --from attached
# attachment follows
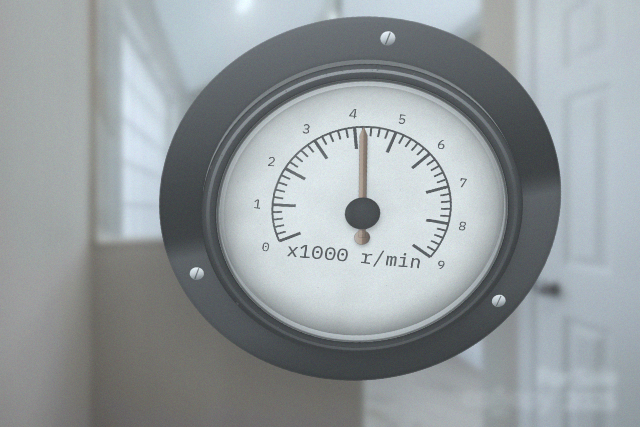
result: 4200 rpm
